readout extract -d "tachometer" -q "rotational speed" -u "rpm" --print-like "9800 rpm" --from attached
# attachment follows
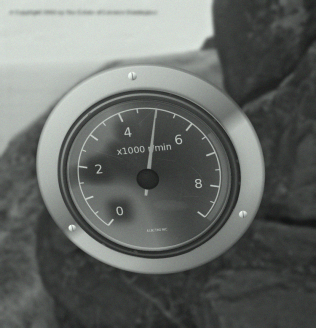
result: 5000 rpm
